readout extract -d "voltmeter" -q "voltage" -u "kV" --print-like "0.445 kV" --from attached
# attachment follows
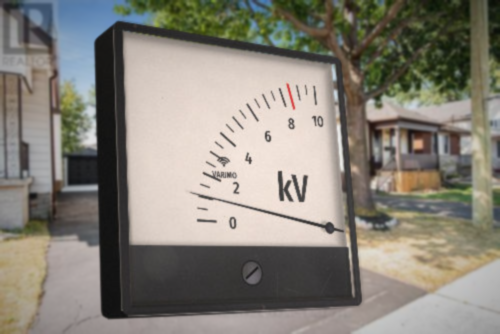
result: 1 kV
